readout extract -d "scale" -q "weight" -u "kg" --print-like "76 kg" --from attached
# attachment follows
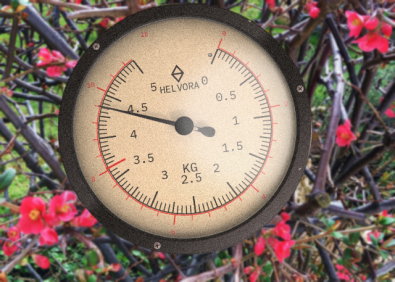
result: 4.35 kg
